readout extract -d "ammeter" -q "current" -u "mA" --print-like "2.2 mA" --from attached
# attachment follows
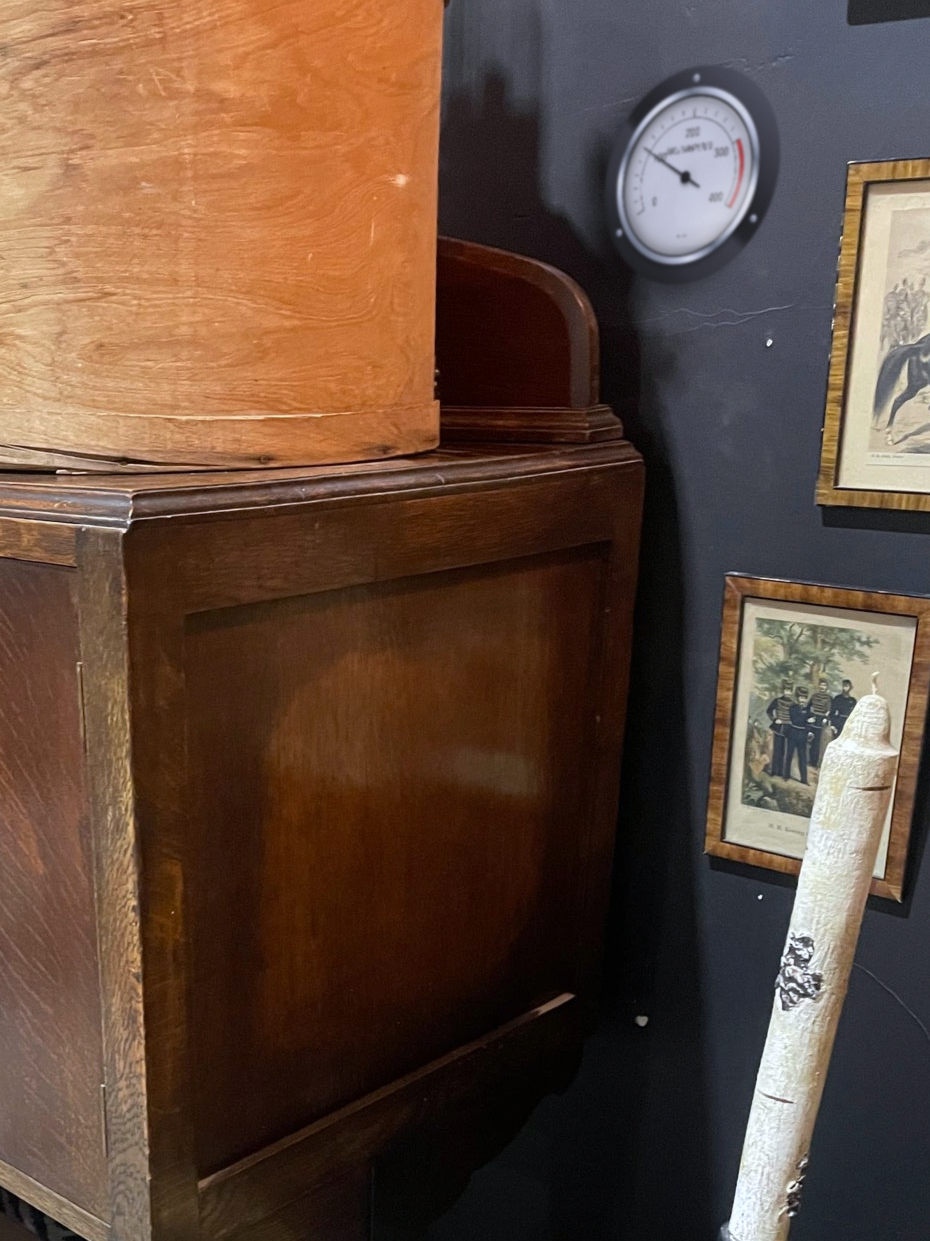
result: 100 mA
